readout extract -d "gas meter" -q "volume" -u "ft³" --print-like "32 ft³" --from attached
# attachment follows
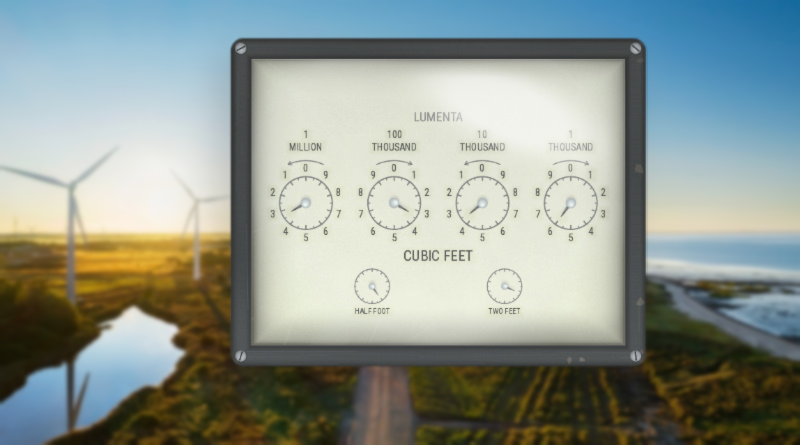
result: 333600 ft³
